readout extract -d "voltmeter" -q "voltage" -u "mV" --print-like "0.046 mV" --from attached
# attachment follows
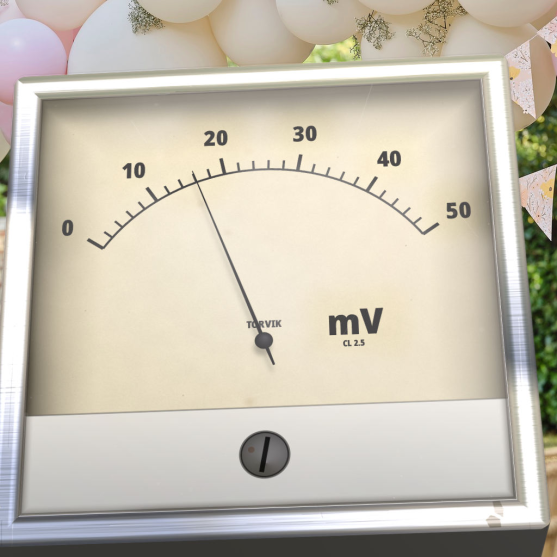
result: 16 mV
